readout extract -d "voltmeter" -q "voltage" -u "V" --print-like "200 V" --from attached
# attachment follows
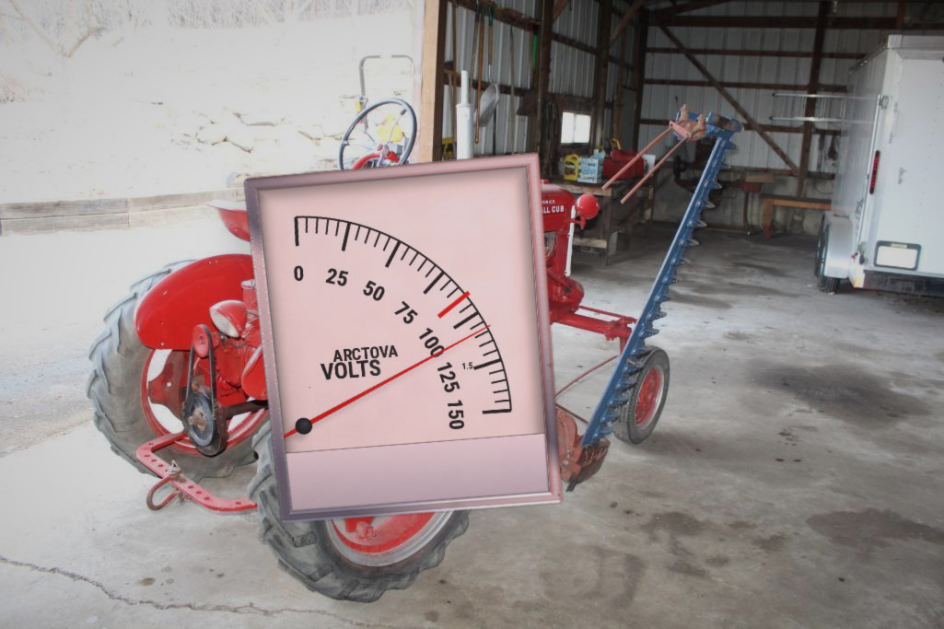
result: 107.5 V
